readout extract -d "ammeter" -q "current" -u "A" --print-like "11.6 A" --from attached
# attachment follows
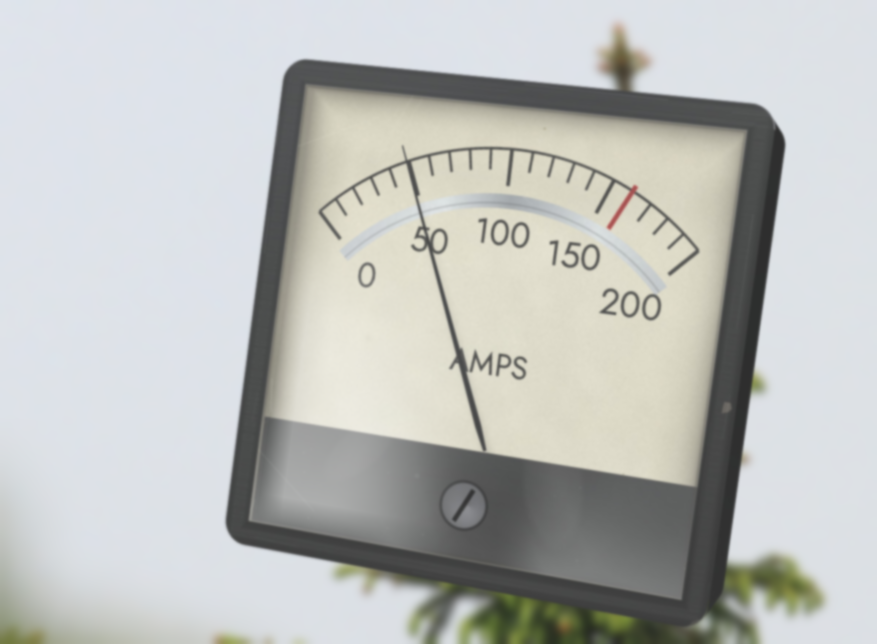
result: 50 A
